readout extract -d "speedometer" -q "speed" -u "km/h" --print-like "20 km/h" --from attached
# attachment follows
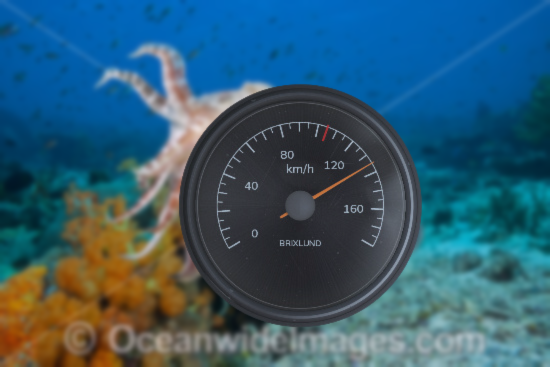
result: 135 km/h
